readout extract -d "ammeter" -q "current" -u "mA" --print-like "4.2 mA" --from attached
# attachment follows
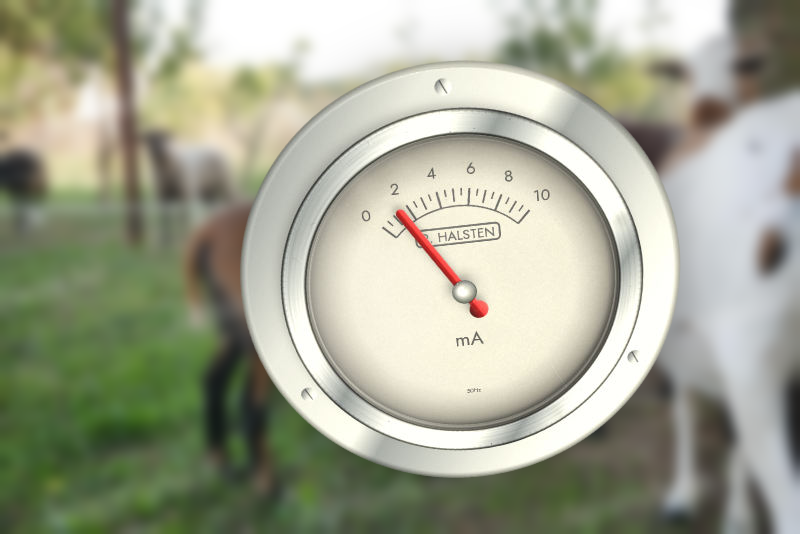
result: 1.5 mA
